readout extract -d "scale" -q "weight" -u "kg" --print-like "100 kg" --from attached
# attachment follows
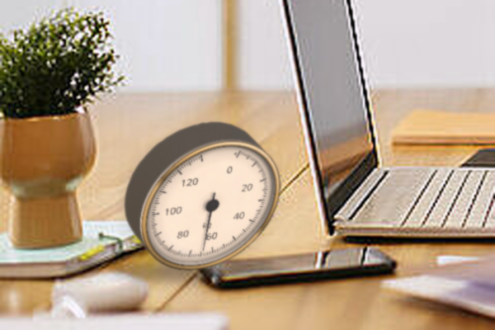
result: 65 kg
